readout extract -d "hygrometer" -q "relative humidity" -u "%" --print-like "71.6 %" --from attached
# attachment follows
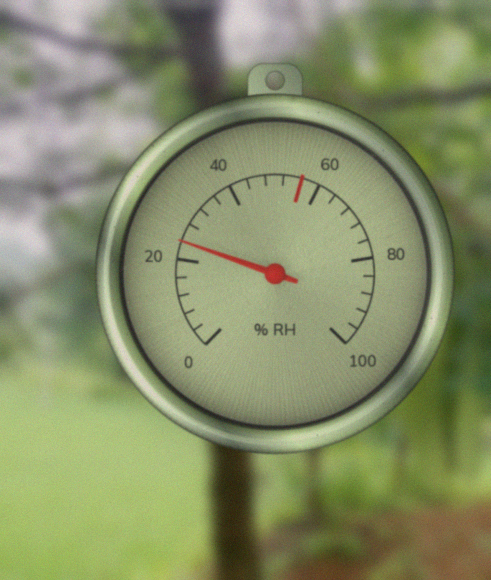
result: 24 %
